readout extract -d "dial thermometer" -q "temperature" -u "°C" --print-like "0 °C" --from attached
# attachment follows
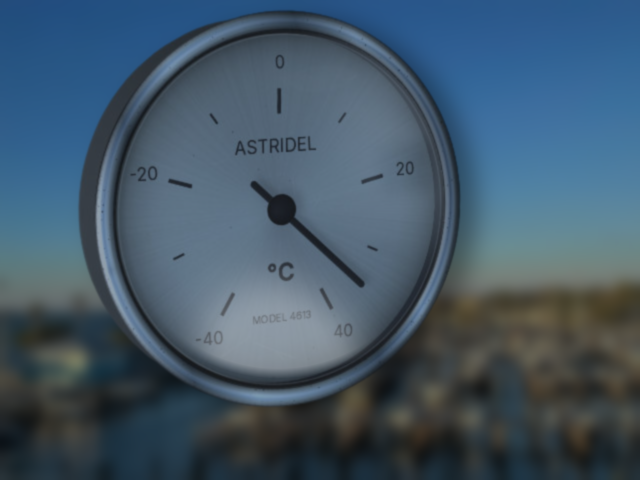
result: 35 °C
